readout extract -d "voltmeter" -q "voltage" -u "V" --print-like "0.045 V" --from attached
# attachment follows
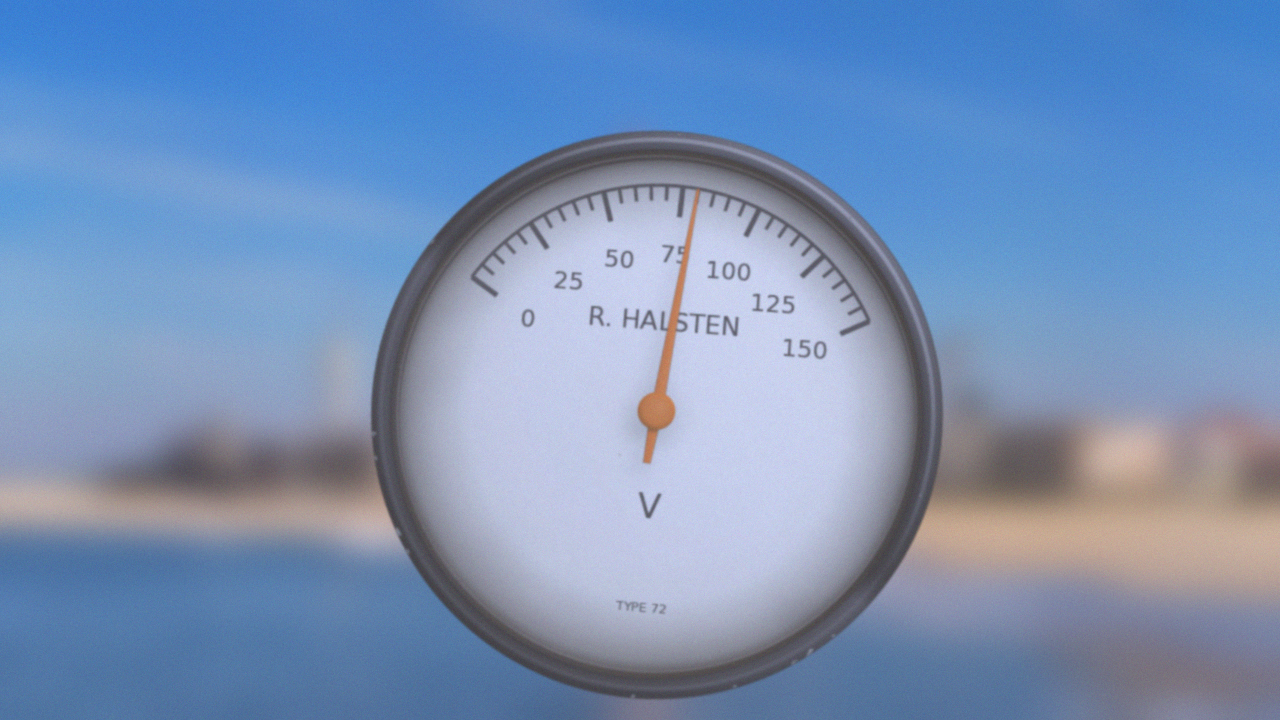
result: 80 V
